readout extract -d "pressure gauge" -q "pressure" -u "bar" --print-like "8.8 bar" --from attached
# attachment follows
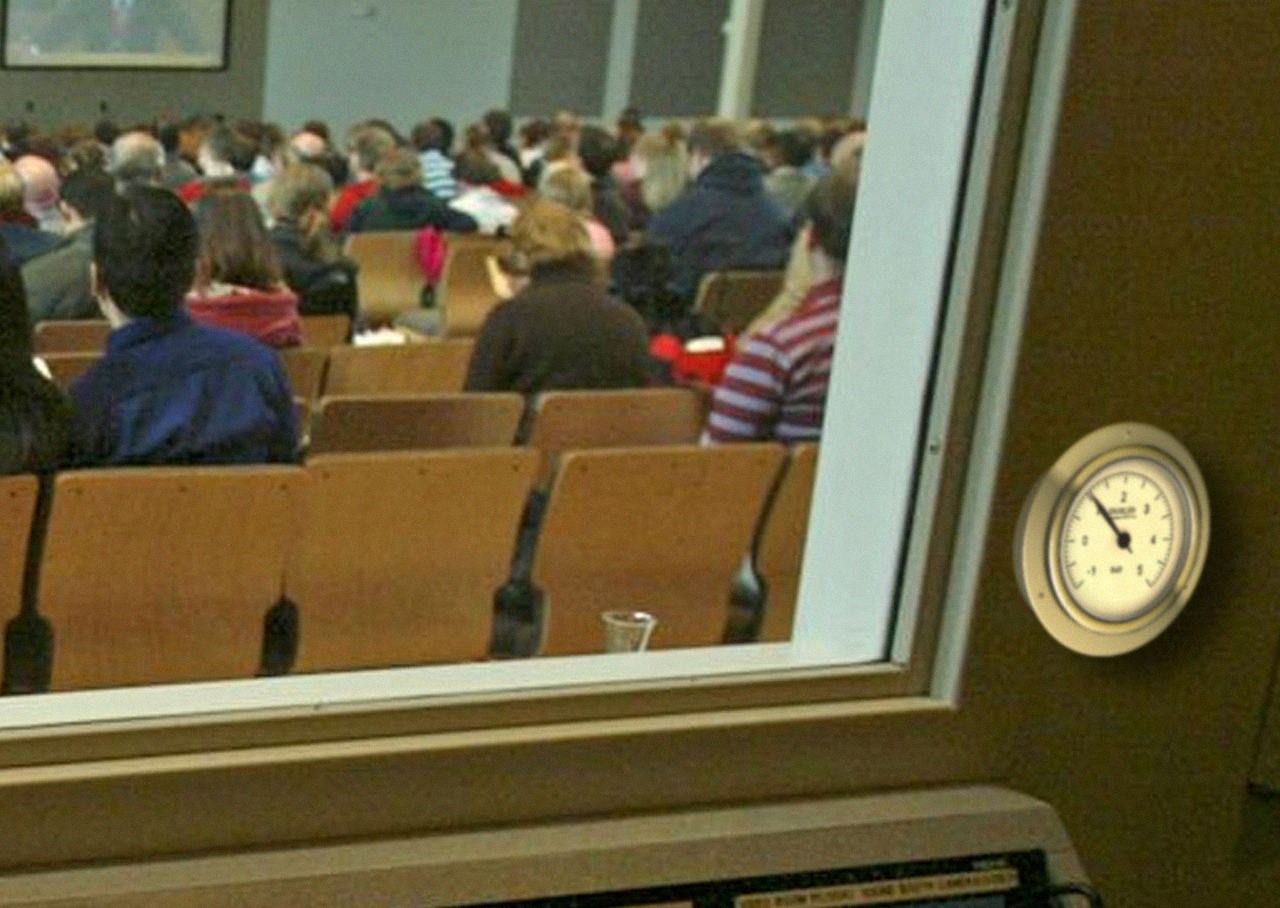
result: 1 bar
